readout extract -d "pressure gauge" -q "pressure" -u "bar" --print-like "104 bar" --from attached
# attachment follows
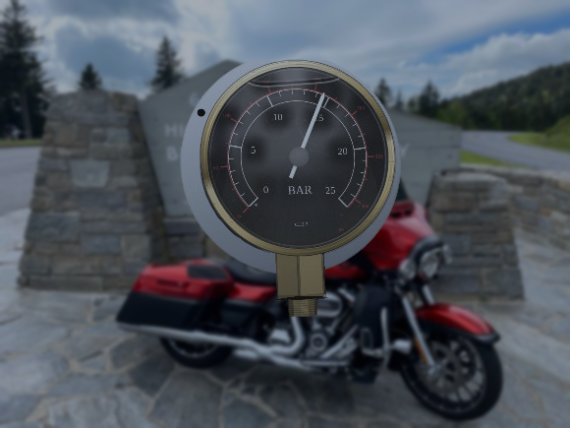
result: 14.5 bar
